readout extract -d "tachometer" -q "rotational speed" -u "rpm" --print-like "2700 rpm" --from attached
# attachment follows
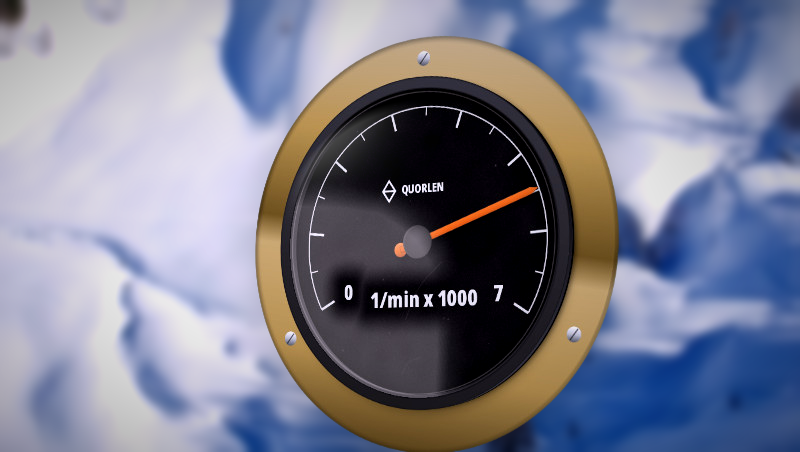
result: 5500 rpm
